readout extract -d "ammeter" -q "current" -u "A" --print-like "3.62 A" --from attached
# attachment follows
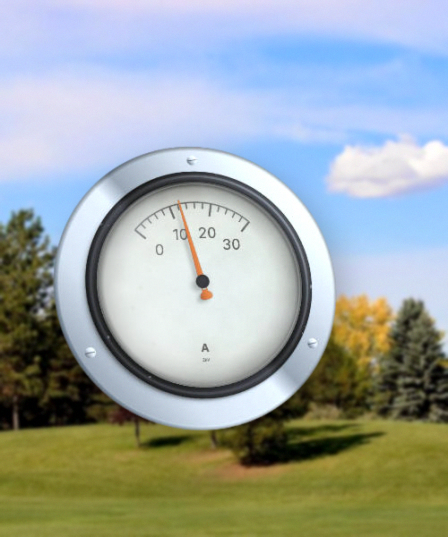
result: 12 A
